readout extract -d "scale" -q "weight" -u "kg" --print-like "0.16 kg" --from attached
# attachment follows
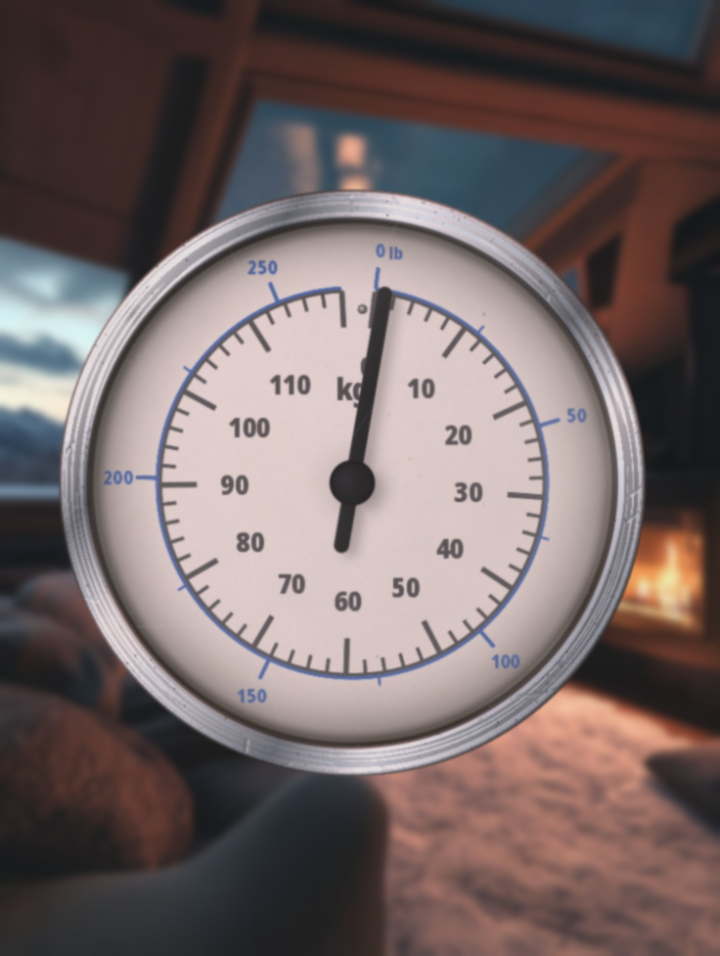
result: 1 kg
